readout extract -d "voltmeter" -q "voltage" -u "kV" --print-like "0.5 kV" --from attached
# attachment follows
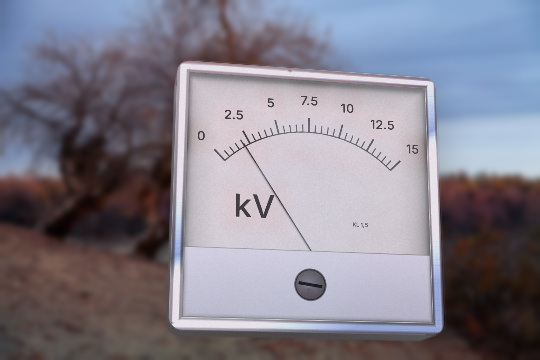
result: 2 kV
